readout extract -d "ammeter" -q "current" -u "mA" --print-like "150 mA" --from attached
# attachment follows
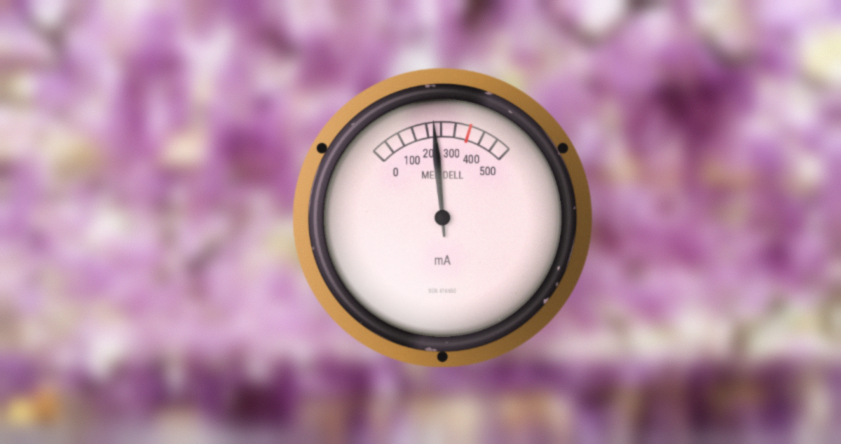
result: 225 mA
